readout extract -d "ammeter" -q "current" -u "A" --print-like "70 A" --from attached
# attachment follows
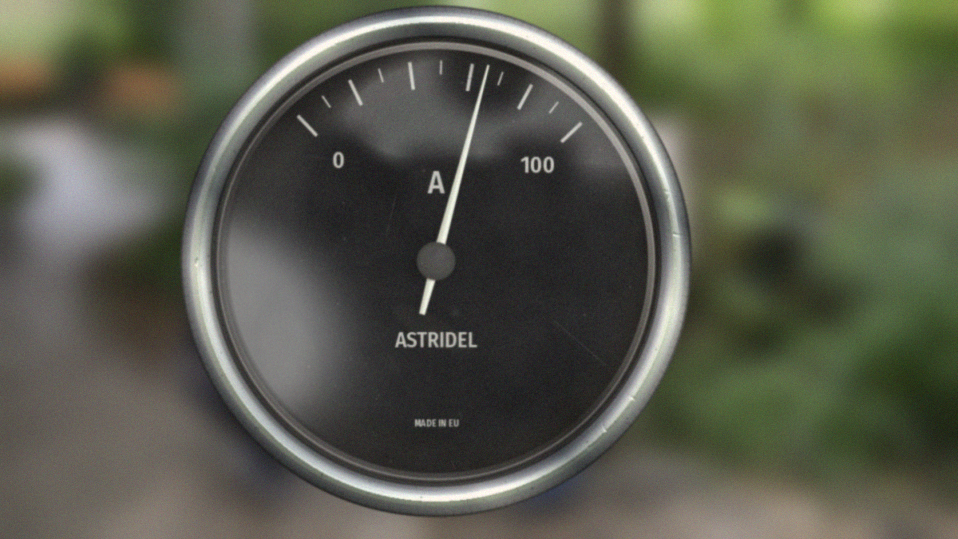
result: 65 A
